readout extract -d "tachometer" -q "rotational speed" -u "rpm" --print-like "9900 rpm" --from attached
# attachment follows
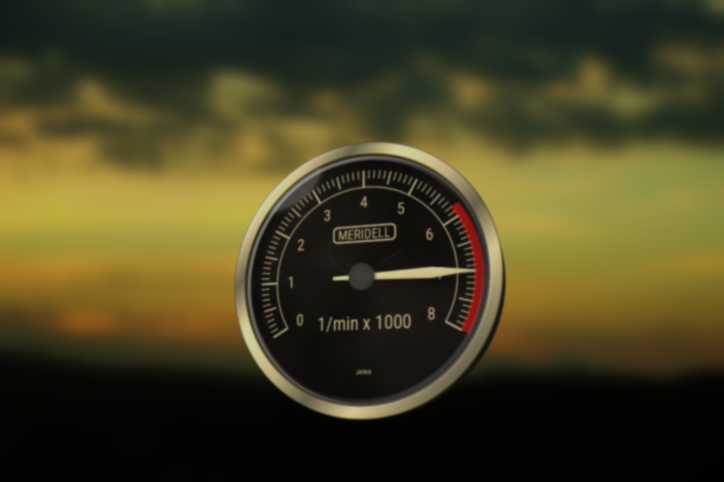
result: 7000 rpm
